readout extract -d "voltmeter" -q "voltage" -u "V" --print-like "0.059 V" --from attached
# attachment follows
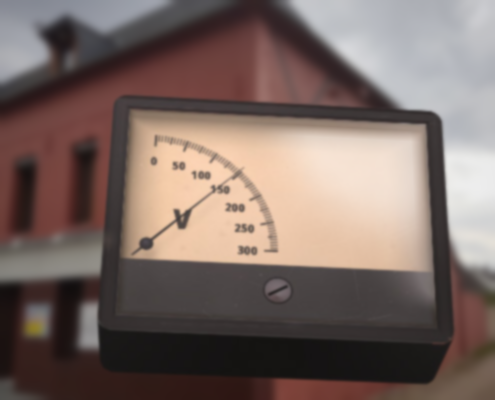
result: 150 V
